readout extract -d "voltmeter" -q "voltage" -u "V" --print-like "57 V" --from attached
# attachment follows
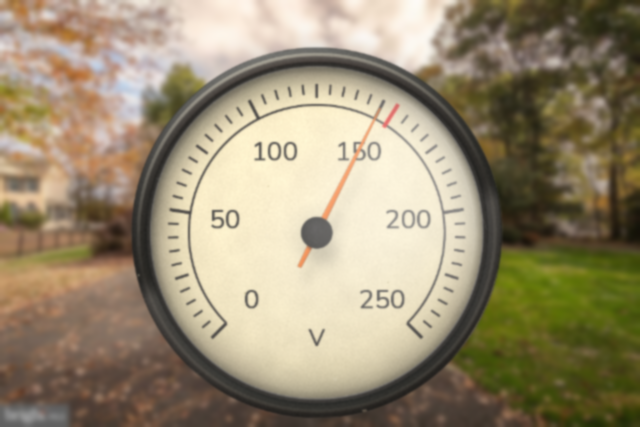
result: 150 V
